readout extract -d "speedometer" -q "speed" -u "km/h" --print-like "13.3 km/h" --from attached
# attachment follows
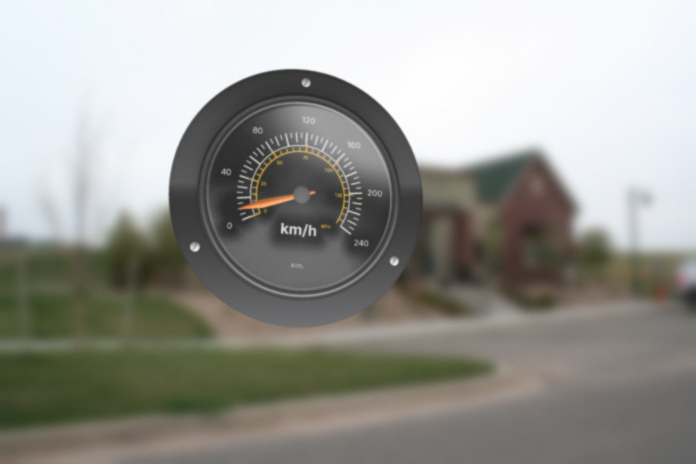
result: 10 km/h
